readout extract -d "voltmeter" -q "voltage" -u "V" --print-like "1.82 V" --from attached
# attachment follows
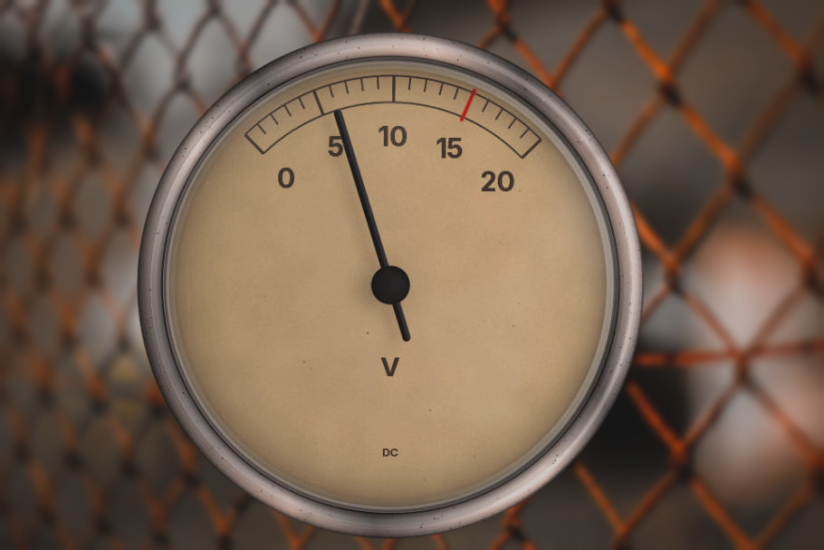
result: 6 V
